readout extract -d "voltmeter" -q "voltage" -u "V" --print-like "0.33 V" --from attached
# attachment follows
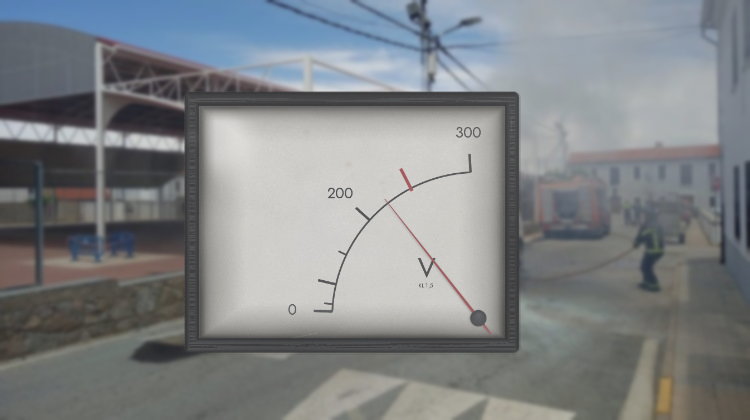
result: 225 V
